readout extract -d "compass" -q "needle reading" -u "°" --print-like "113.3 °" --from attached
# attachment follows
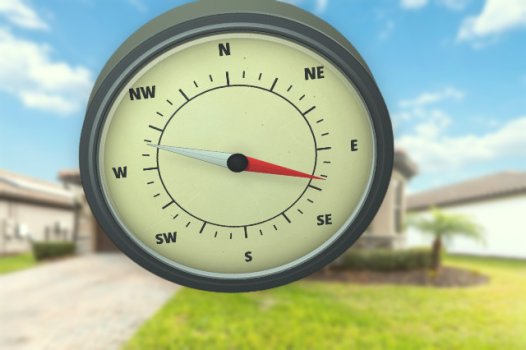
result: 110 °
